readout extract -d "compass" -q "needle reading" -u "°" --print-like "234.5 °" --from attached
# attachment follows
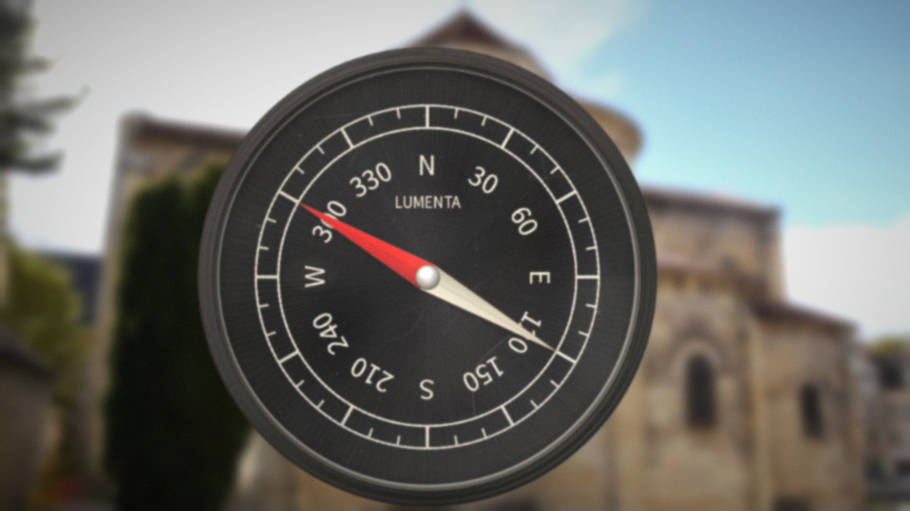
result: 300 °
